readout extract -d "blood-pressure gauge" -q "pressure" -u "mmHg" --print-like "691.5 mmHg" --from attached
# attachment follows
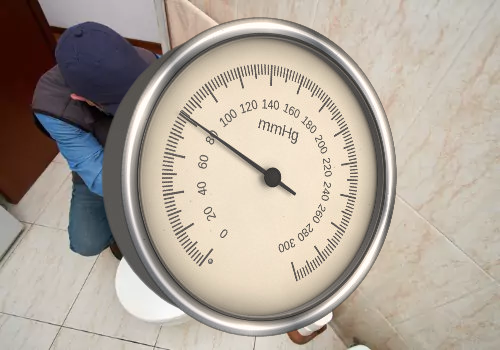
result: 80 mmHg
